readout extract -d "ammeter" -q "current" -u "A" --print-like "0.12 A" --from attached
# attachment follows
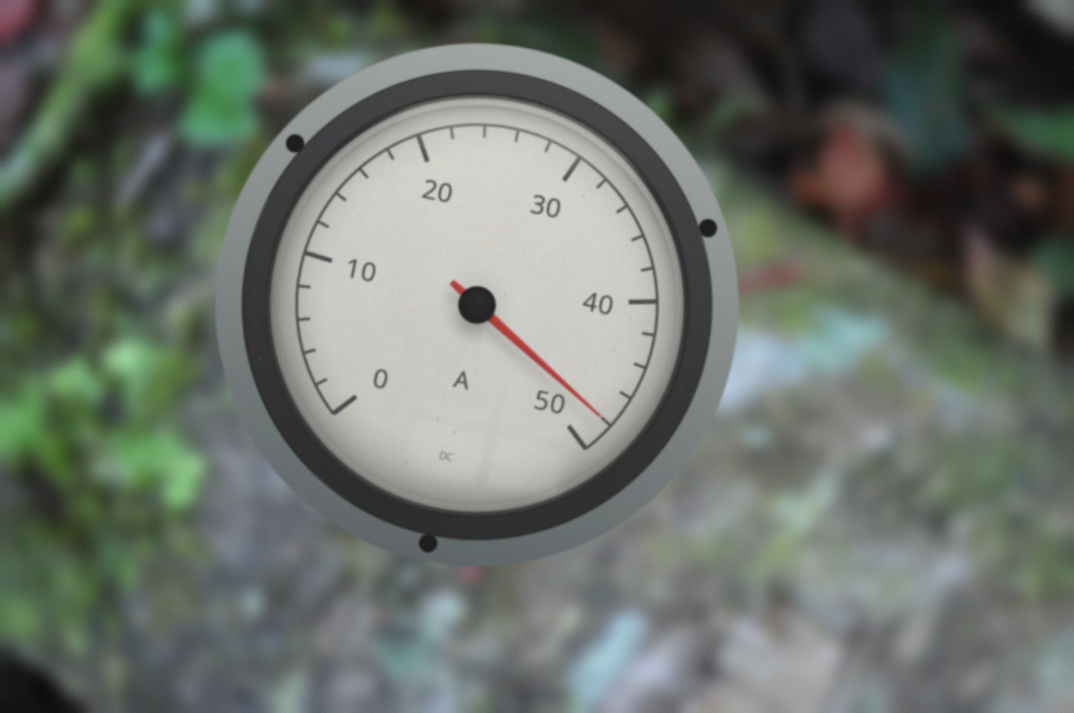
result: 48 A
